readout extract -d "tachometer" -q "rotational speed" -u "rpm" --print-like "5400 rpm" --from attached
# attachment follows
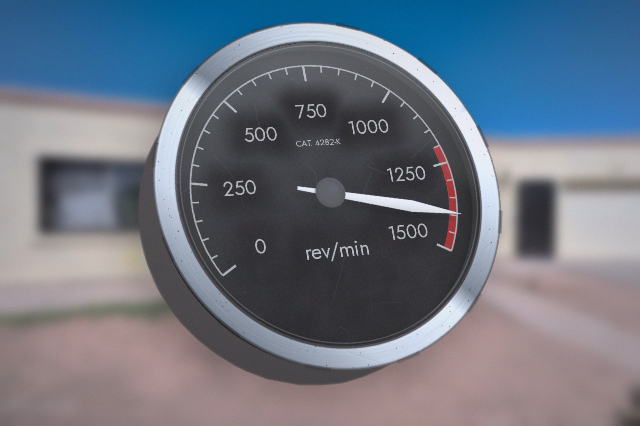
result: 1400 rpm
